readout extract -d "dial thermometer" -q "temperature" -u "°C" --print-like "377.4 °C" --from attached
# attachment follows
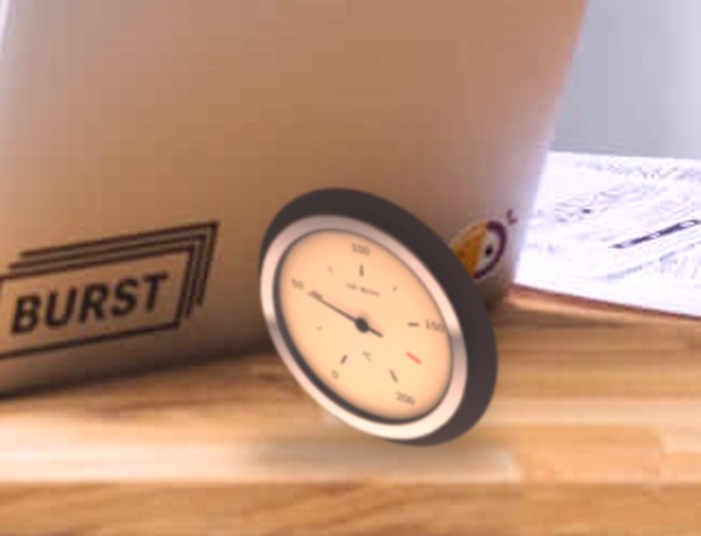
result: 50 °C
